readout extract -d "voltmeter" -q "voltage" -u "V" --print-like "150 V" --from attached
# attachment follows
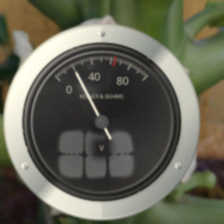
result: 20 V
